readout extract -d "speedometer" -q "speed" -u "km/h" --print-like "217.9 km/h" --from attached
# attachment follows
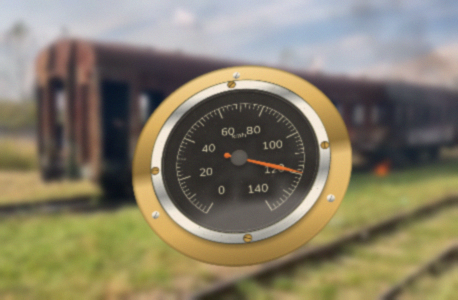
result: 120 km/h
